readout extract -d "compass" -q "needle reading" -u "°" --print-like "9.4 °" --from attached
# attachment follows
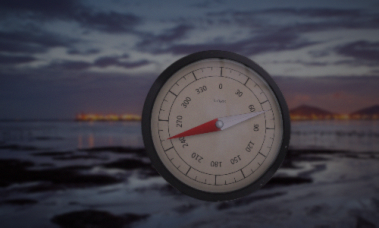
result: 250 °
